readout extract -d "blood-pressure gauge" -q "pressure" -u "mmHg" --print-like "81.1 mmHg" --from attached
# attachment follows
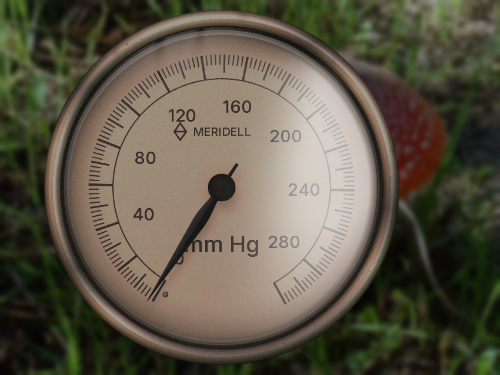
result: 2 mmHg
